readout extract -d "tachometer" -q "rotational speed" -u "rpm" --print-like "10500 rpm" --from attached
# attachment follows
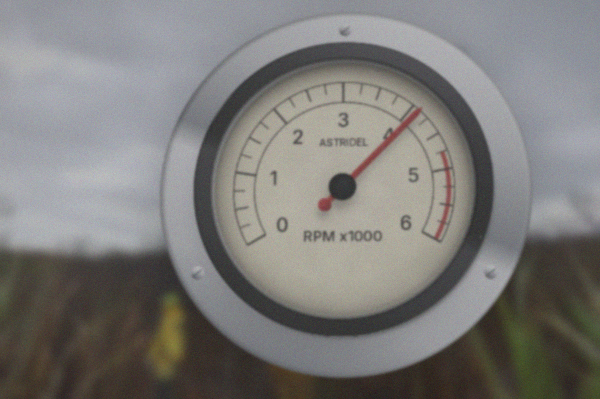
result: 4125 rpm
